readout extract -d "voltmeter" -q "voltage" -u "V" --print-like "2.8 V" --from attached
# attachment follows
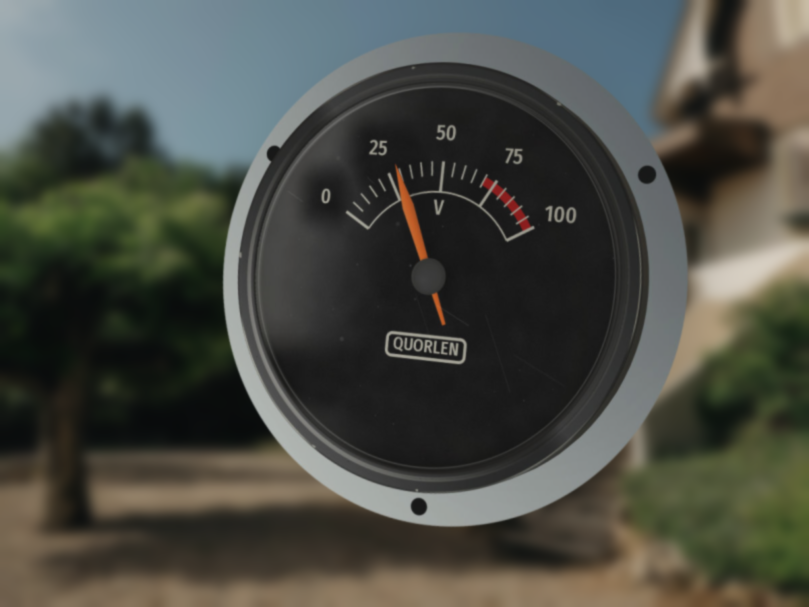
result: 30 V
